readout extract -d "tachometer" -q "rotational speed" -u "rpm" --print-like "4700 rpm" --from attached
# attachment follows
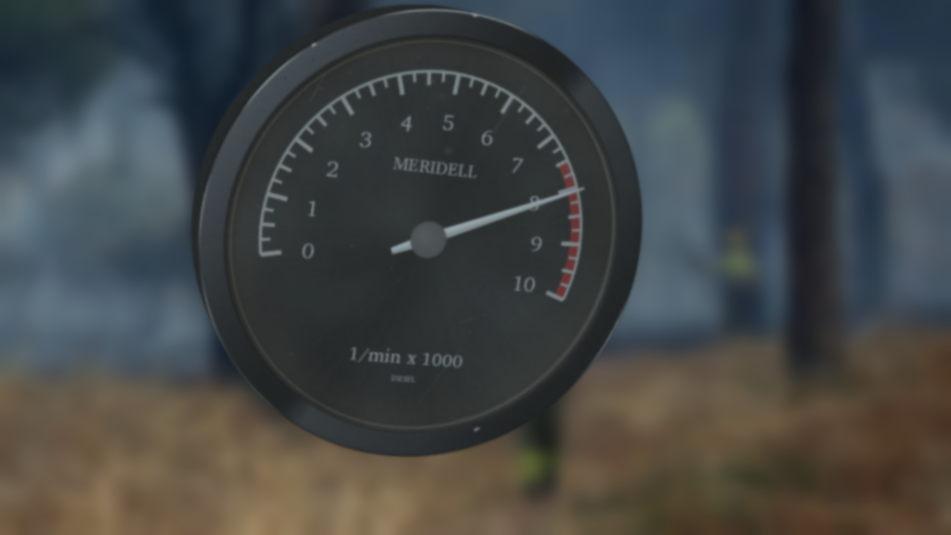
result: 8000 rpm
